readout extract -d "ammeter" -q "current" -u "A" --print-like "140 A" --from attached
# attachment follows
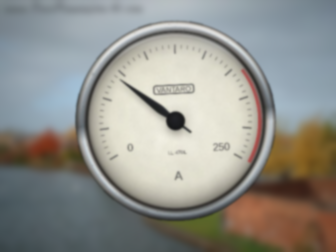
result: 70 A
